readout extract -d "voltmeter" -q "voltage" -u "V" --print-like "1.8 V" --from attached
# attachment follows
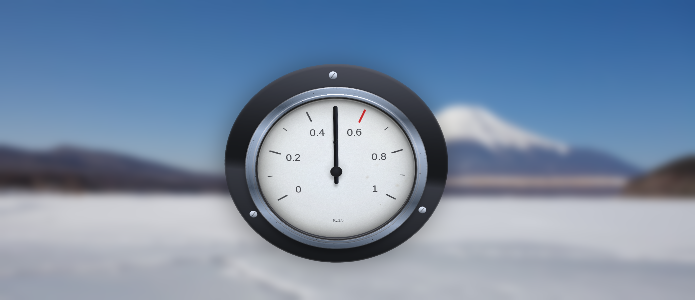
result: 0.5 V
